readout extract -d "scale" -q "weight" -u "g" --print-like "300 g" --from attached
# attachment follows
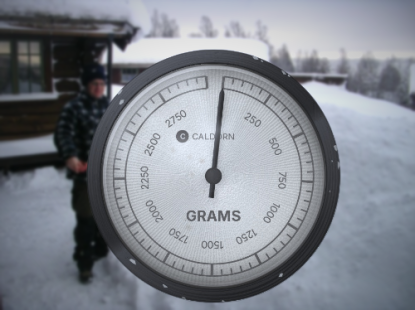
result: 0 g
